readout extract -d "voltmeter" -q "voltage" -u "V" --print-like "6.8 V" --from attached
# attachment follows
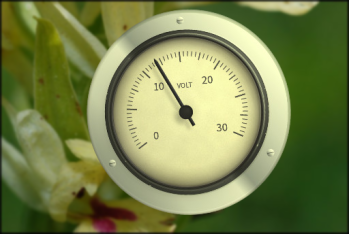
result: 12 V
